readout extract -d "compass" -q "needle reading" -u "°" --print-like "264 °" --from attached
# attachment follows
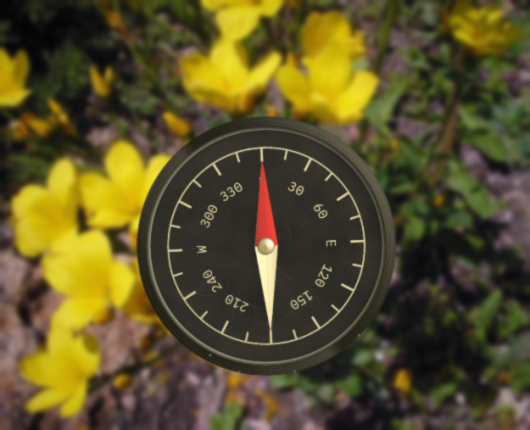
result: 0 °
